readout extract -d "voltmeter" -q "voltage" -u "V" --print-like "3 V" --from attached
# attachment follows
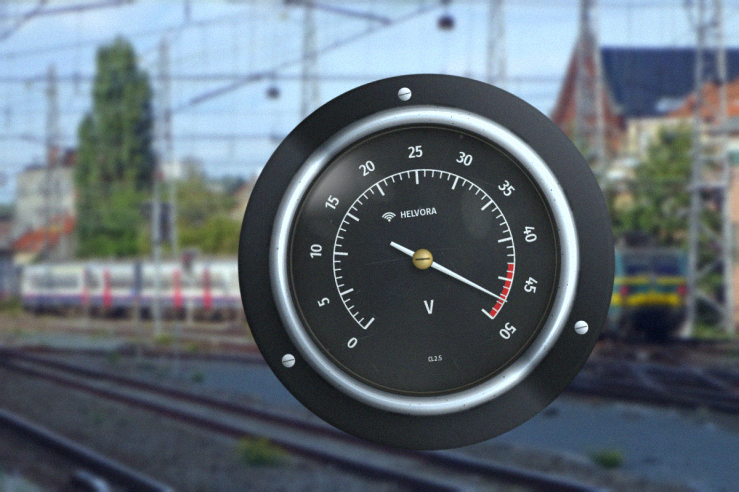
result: 47.5 V
